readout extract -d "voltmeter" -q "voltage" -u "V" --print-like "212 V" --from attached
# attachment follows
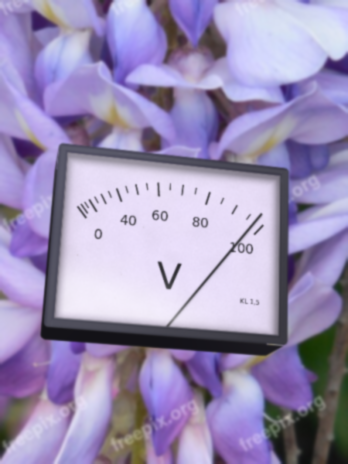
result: 97.5 V
